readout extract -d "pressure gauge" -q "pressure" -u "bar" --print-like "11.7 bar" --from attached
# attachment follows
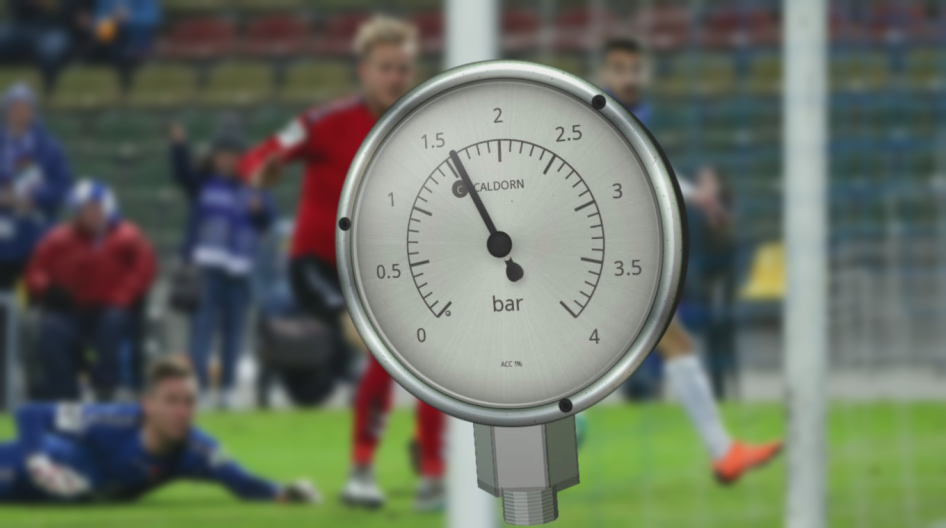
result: 1.6 bar
